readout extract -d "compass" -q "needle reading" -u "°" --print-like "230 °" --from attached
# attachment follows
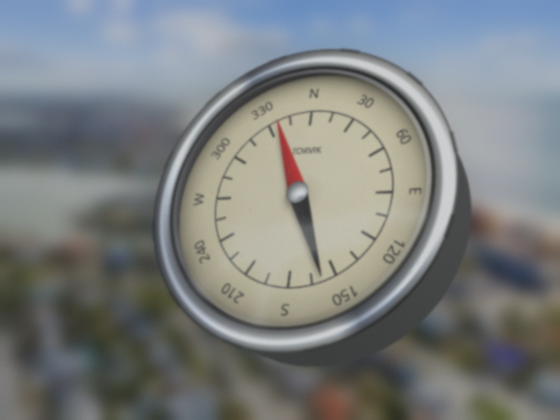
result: 337.5 °
